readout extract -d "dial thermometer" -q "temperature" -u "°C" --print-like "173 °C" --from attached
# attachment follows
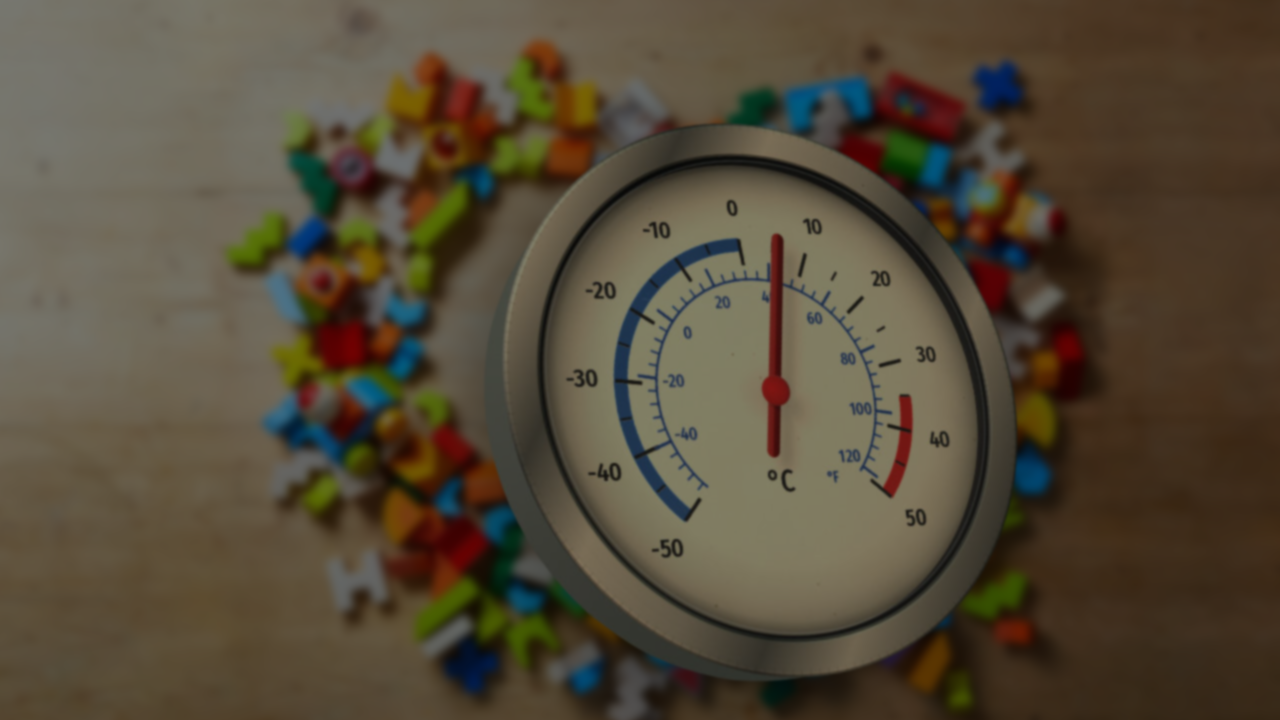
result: 5 °C
